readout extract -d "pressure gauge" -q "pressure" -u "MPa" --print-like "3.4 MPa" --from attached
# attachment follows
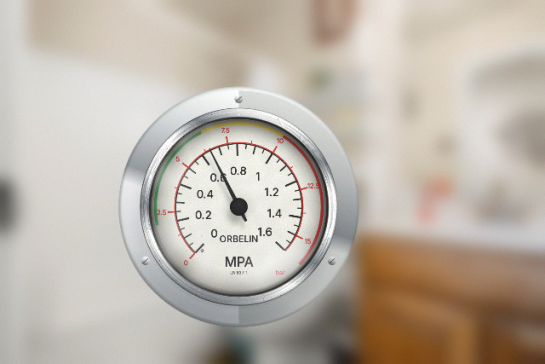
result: 0.65 MPa
